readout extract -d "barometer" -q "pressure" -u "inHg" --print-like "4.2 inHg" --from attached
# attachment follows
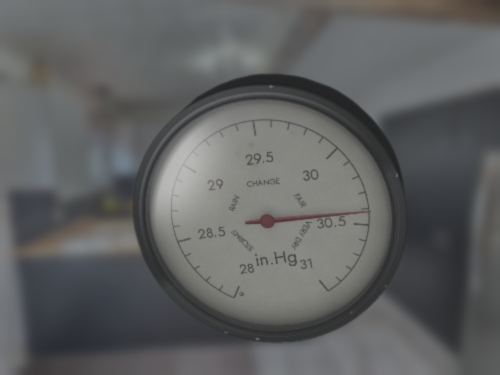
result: 30.4 inHg
